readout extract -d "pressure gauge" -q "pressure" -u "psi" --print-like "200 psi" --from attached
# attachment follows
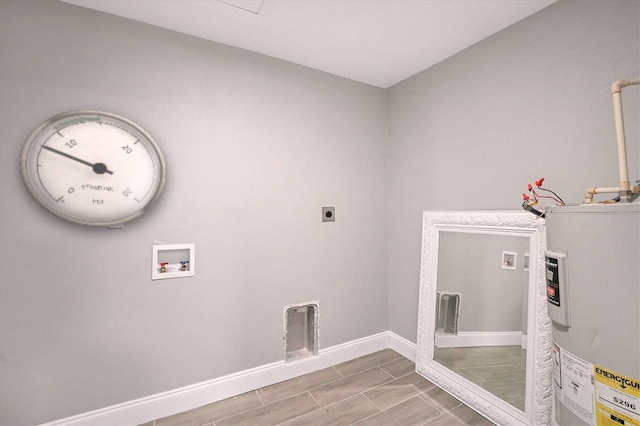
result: 7.5 psi
